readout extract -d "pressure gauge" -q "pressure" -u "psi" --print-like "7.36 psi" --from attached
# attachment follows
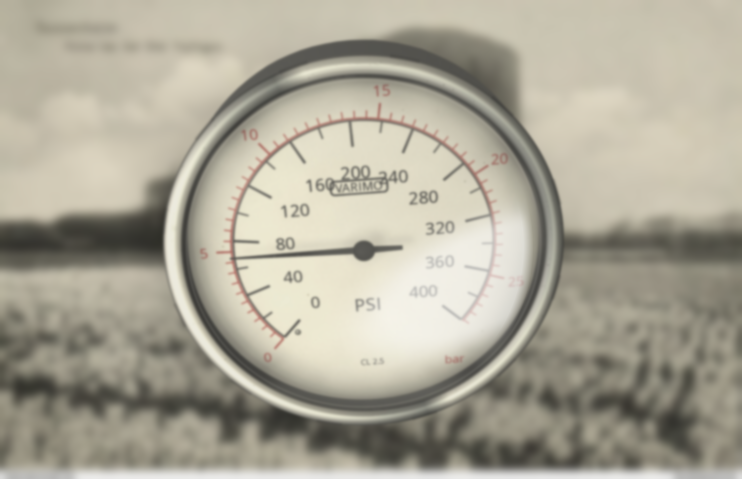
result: 70 psi
